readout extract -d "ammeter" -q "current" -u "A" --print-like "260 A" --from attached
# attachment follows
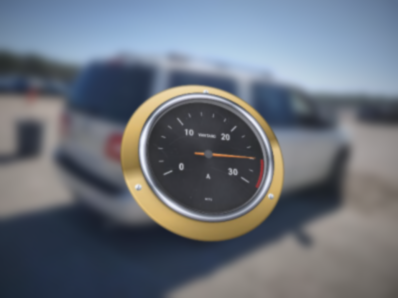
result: 26 A
